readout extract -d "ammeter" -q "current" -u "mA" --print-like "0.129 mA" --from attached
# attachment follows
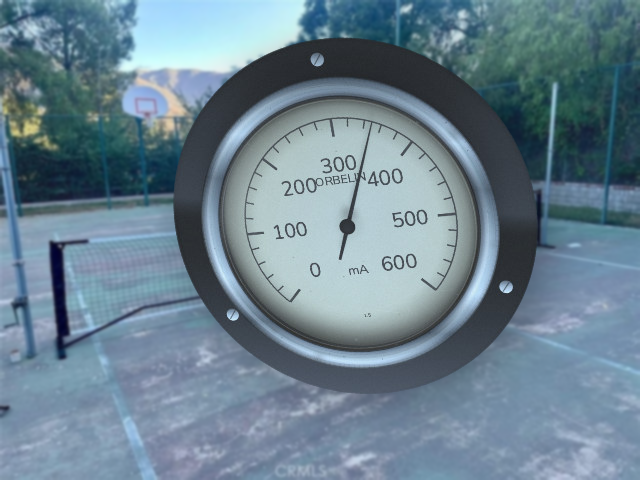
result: 350 mA
